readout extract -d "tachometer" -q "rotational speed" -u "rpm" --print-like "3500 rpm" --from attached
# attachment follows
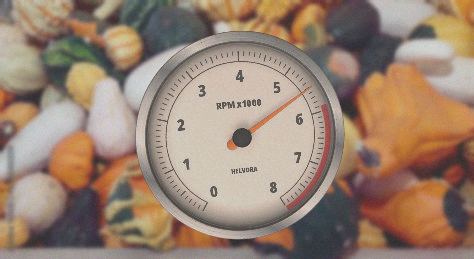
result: 5500 rpm
